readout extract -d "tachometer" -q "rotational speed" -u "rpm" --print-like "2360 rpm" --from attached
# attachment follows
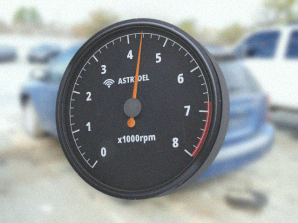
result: 4400 rpm
